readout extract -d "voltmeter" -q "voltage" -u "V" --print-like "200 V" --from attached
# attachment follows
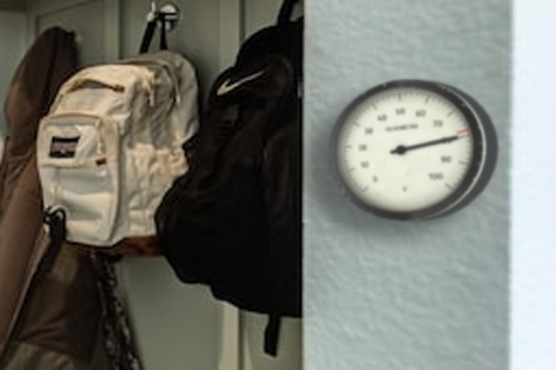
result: 80 V
